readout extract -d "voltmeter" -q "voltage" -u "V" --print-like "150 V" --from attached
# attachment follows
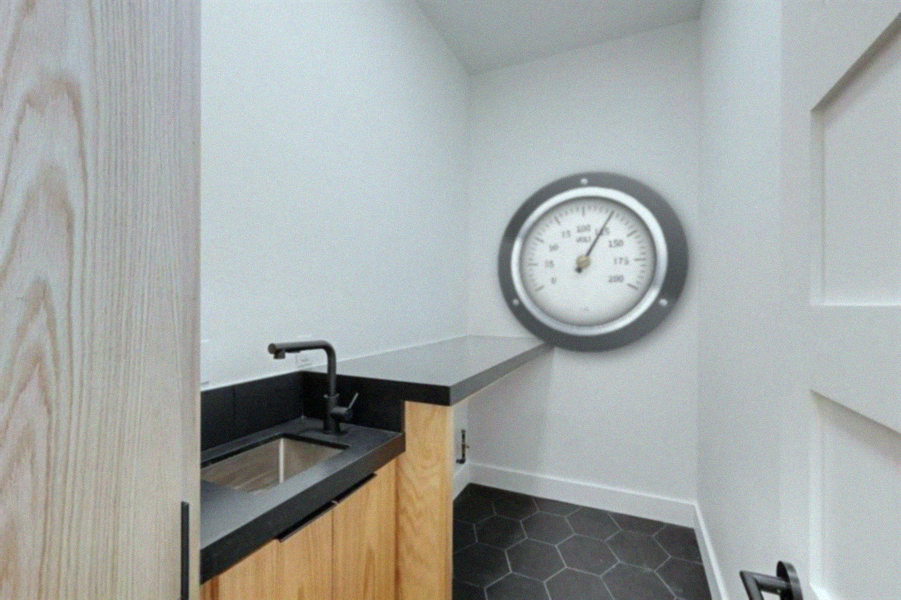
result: 125 V
